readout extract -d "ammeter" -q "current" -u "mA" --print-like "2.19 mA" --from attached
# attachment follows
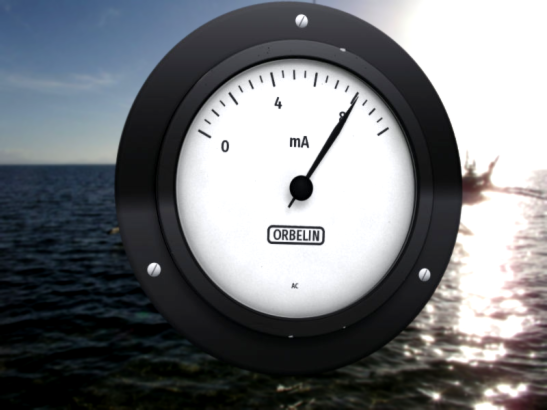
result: 8 mA
